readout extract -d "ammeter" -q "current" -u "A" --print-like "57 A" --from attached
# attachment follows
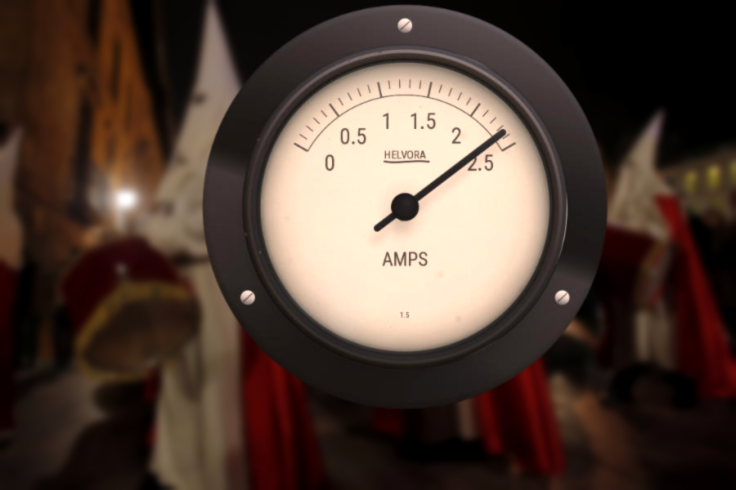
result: 2.35 A
